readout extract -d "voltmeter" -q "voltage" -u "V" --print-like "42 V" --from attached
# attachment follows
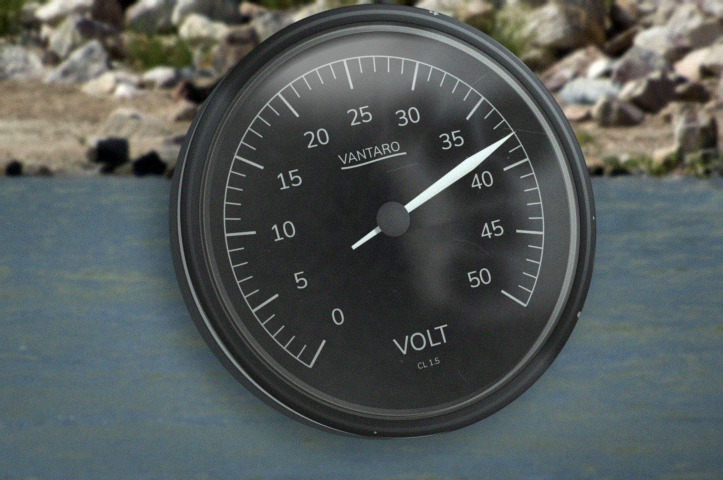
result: 38 V
